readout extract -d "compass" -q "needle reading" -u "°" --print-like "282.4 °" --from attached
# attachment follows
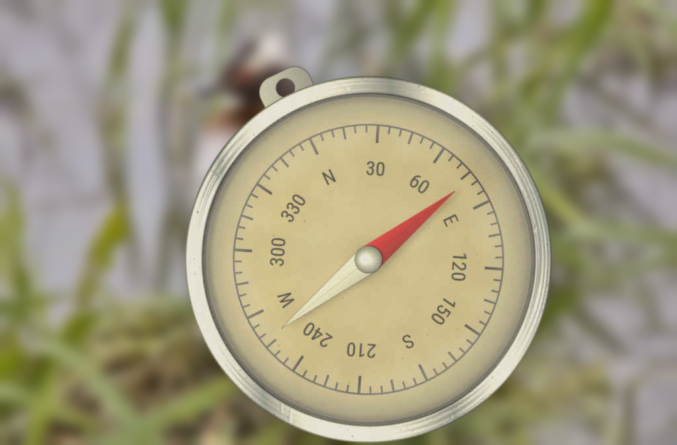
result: 77.5 °
